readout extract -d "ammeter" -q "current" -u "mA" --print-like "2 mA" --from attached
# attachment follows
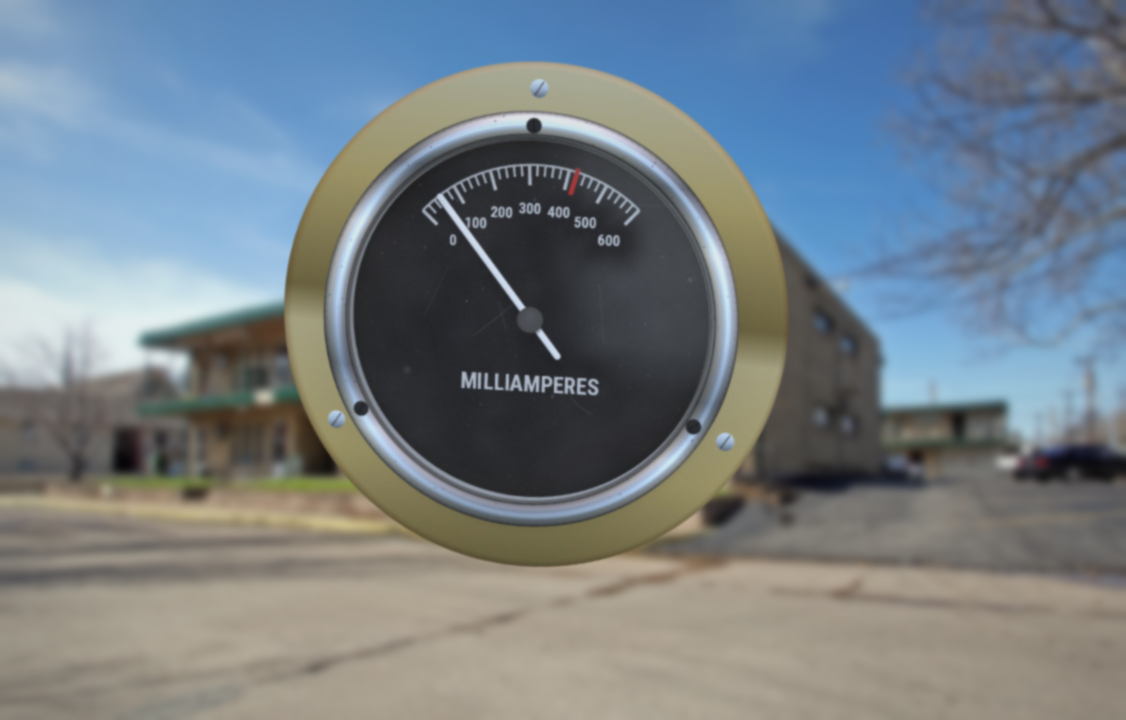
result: 60 mA
